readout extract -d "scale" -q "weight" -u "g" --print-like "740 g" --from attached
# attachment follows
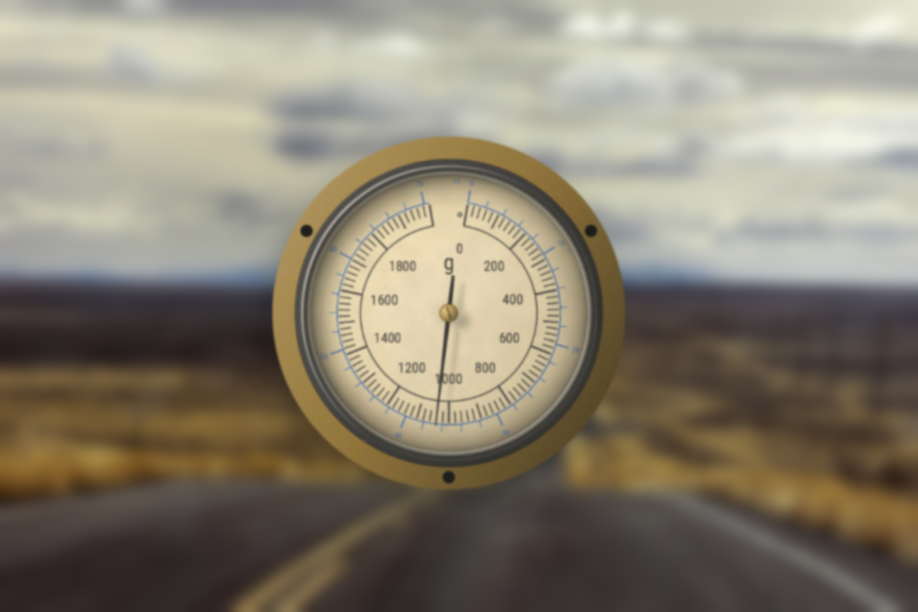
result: 1040 g
